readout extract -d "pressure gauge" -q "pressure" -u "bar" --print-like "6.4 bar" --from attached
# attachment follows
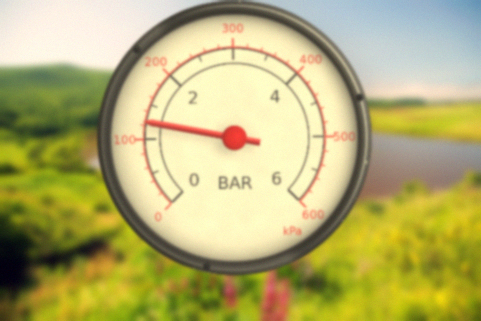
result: 1.25 bar
